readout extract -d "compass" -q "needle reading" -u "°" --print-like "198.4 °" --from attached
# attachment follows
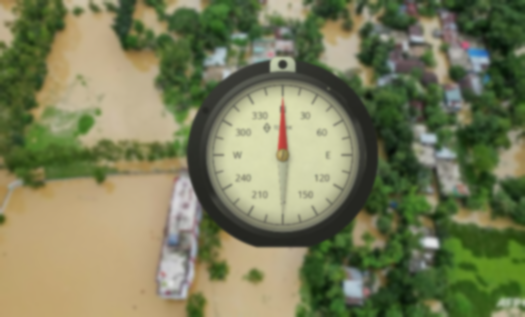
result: 0 °
